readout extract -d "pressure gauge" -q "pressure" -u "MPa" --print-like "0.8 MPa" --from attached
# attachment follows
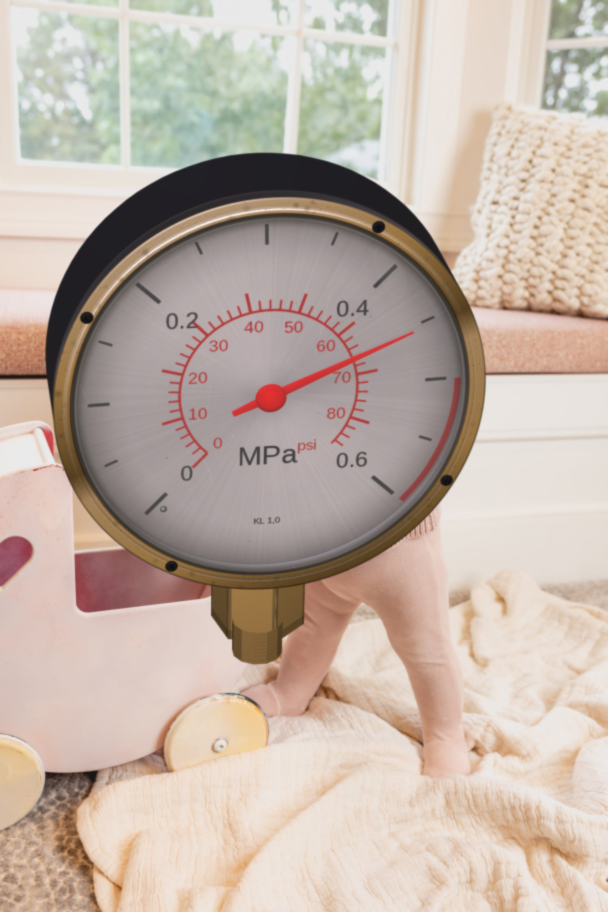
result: 0.45 MPa
